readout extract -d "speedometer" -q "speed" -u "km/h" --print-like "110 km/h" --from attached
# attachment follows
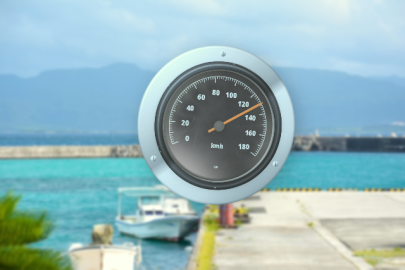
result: 130 km/h
